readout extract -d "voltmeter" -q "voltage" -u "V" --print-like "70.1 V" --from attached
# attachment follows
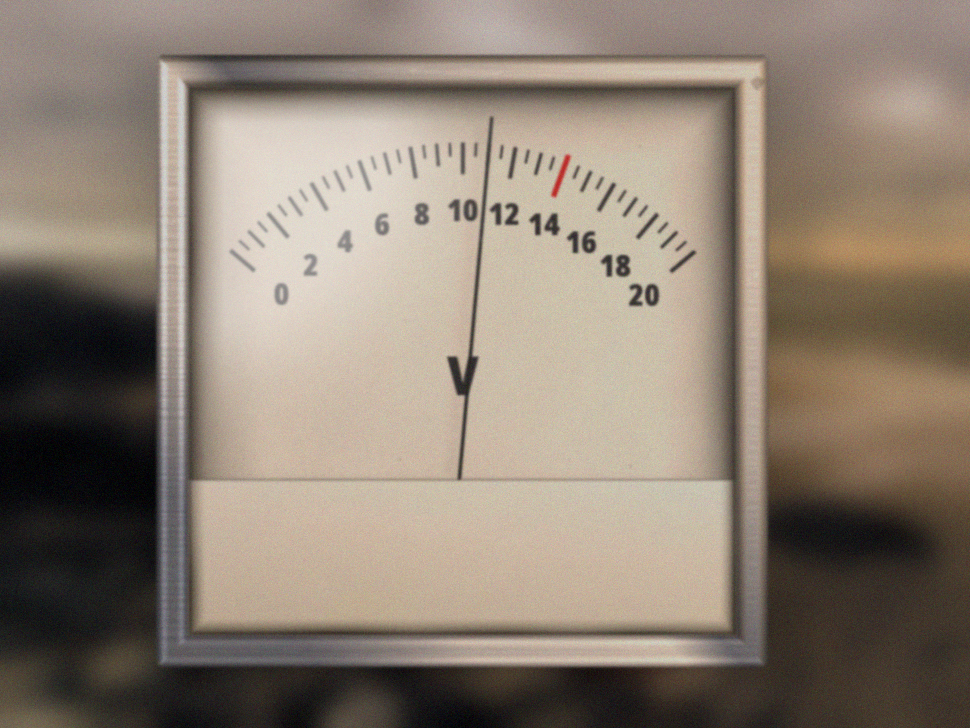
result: 11 V
